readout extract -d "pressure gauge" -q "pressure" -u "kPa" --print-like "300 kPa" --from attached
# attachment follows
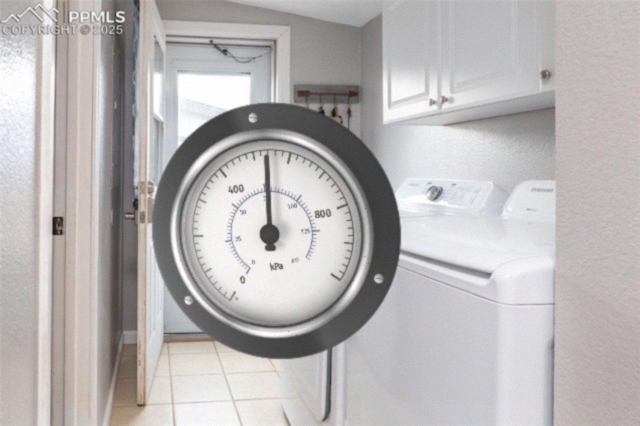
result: 540 kPa
